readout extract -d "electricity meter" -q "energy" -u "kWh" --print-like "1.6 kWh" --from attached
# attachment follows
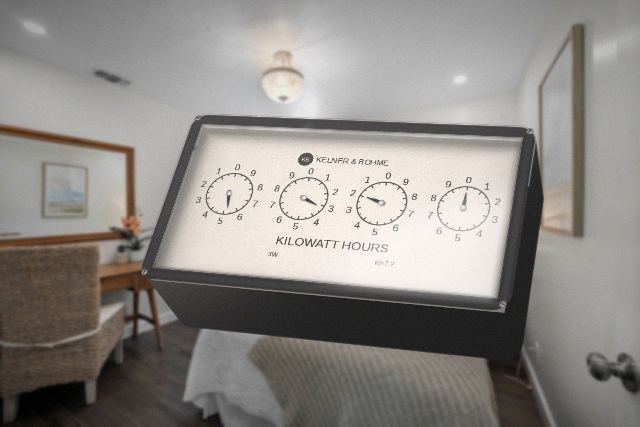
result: 5320 kWh
